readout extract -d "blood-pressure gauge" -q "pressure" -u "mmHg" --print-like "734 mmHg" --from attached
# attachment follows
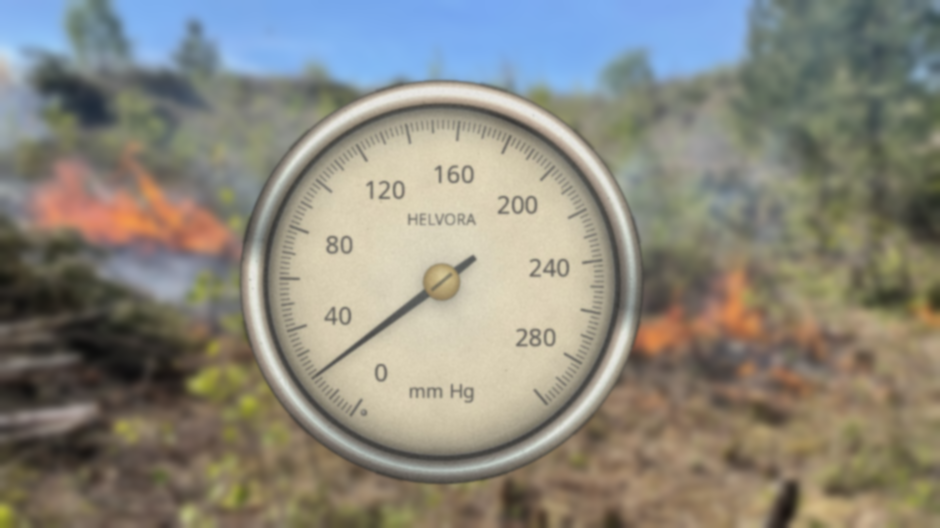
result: 20 mmHg
